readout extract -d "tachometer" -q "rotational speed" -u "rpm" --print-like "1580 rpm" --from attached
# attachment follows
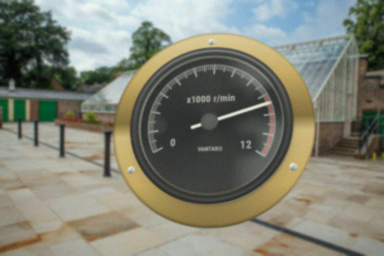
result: 9500 rpm
